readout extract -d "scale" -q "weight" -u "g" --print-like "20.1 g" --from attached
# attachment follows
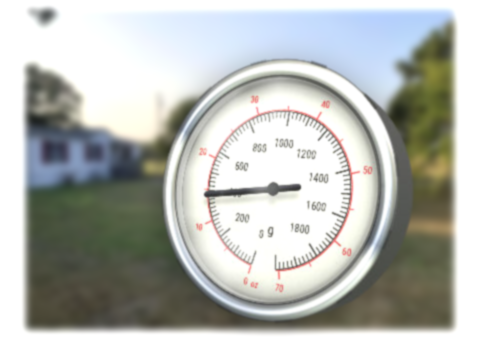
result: 400 g
